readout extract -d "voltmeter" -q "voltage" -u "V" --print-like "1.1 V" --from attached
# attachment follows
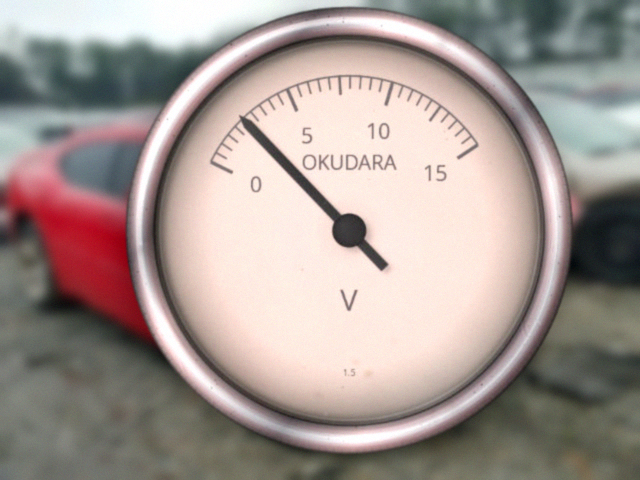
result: 2.5 V
